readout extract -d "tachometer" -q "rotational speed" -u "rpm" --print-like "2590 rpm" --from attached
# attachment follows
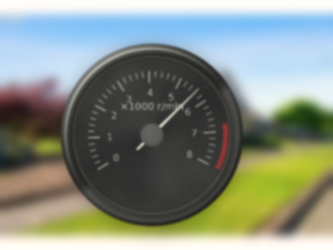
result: 5600 rpm
